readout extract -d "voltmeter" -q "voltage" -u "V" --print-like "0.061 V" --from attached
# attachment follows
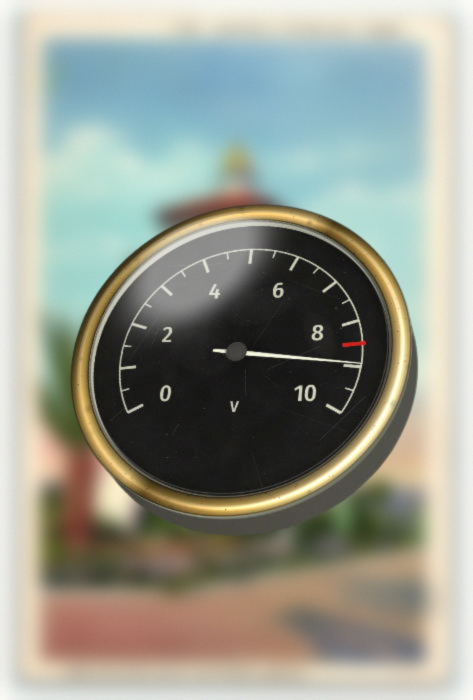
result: 9 V
